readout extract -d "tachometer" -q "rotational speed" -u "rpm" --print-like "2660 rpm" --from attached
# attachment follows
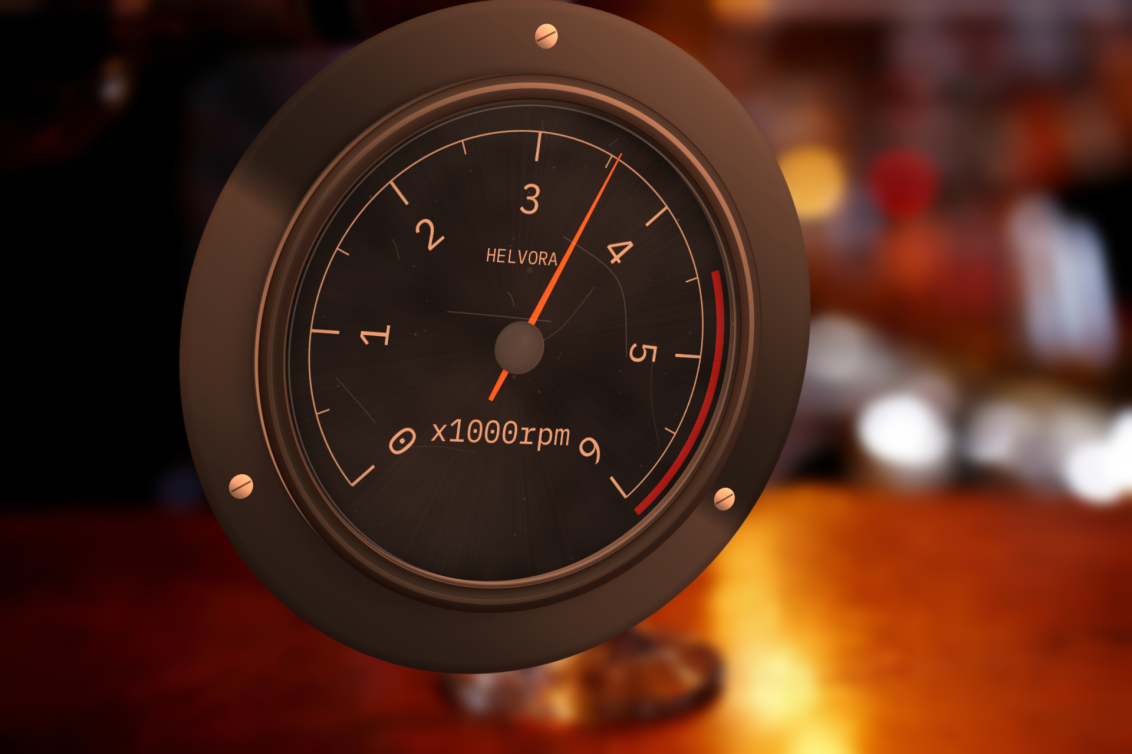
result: 3500 rpm
